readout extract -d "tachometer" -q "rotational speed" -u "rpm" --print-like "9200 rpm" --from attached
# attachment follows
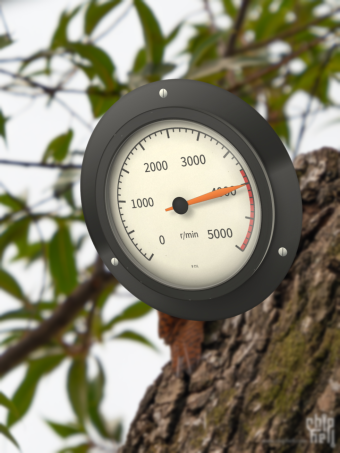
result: 4000 rpm
